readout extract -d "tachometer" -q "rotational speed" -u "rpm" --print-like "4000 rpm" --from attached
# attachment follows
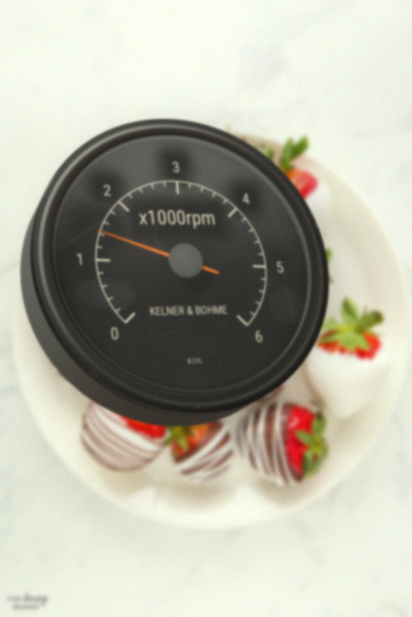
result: 1400 rpm
